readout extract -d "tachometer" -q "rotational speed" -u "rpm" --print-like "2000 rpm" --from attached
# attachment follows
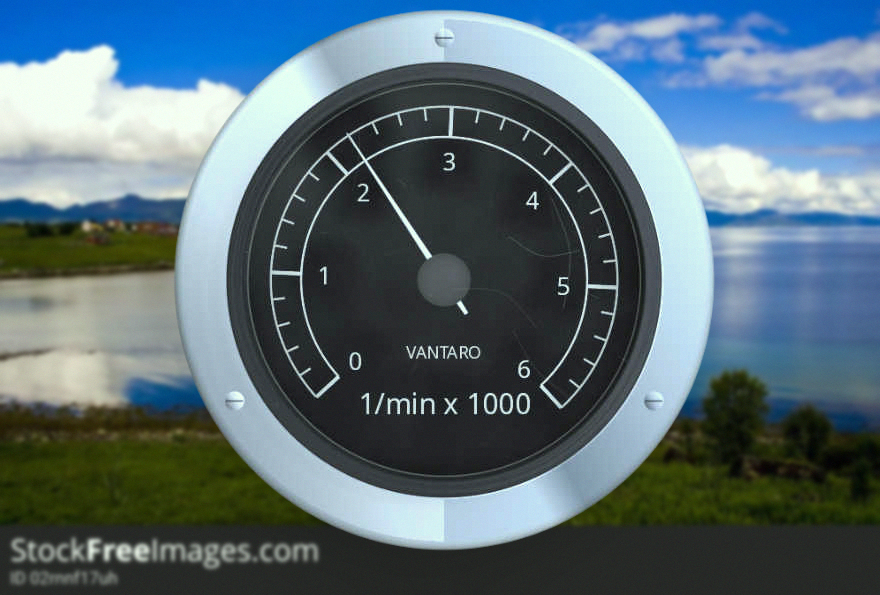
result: 2200 rpm
